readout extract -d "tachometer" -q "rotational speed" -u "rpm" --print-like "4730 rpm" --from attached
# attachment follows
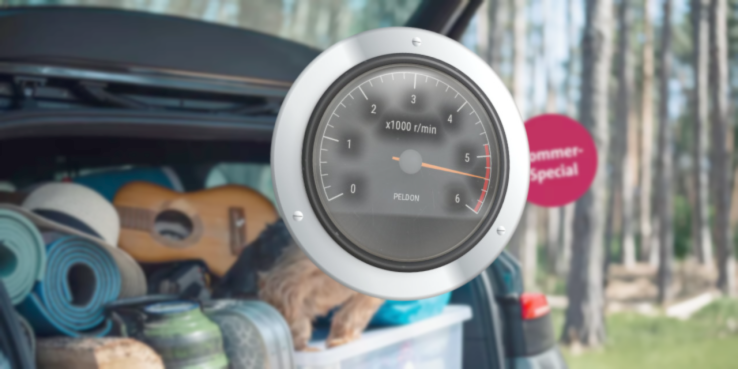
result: 5400 rpm
